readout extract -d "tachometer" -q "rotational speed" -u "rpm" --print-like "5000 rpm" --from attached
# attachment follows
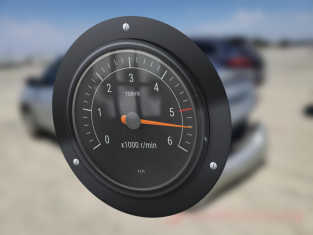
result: 5400 rpm
